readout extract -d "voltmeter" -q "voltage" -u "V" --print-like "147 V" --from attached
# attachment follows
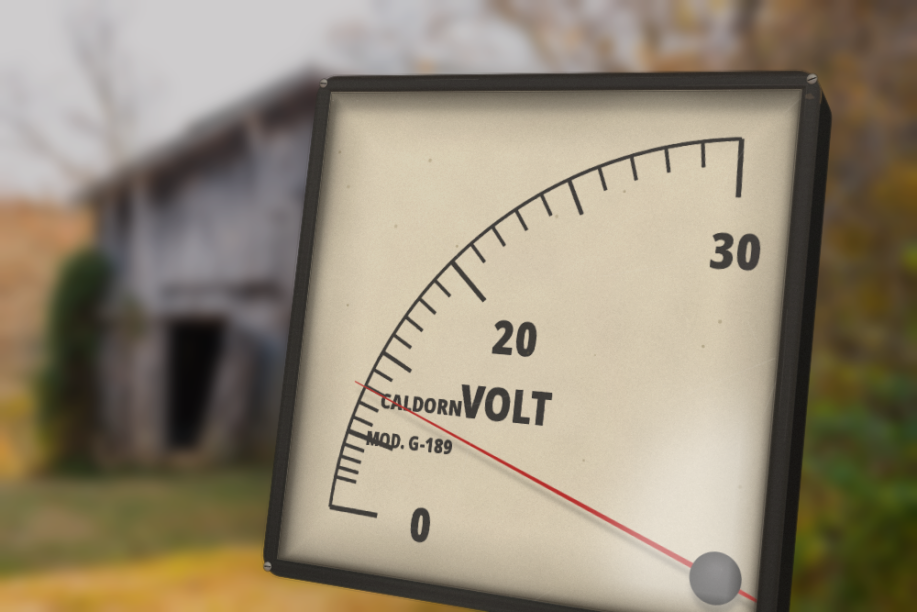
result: 13 V
